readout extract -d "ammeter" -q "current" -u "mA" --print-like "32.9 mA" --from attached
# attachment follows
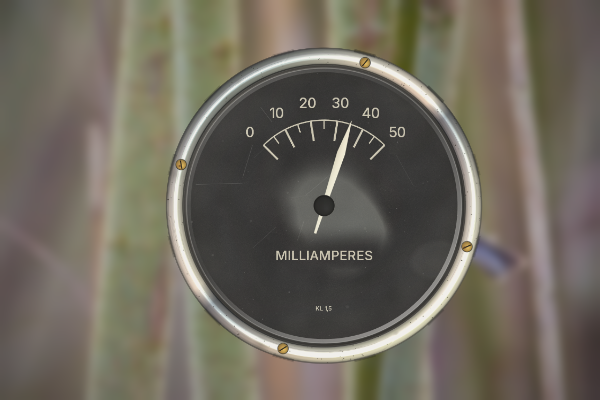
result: 35 mA
